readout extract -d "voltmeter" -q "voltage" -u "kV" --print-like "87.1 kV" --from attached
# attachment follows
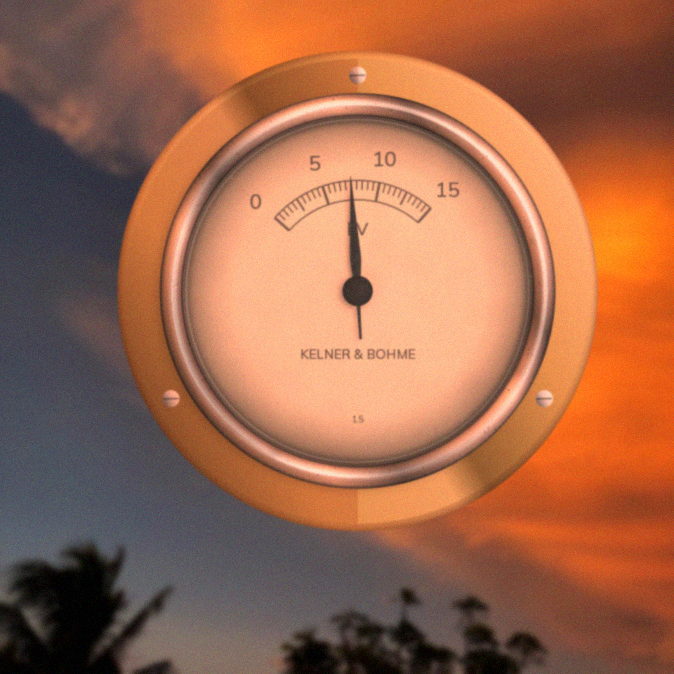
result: 7.5 kV
